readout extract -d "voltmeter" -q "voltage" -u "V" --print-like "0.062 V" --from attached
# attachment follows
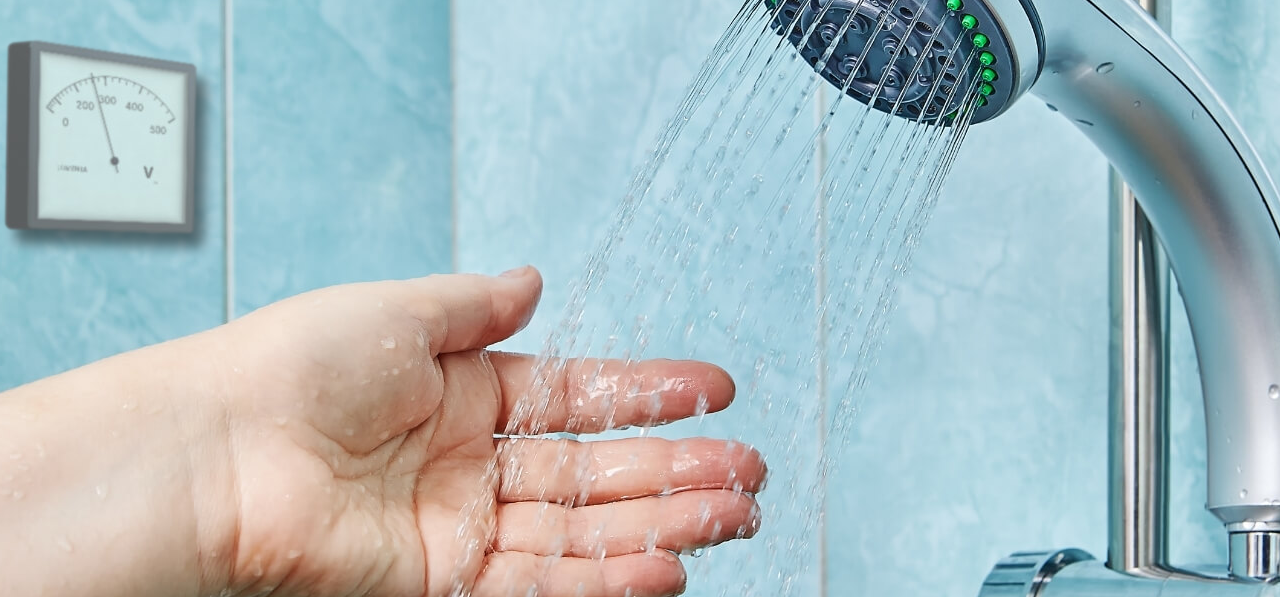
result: 260 V
